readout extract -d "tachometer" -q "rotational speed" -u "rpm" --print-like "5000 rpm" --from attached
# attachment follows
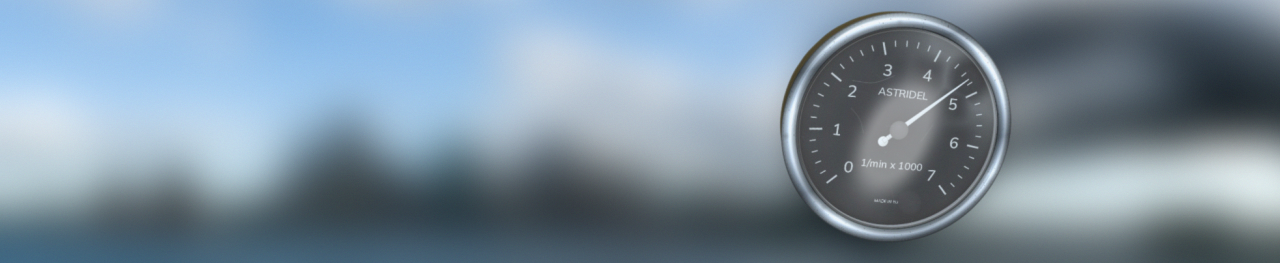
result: 4700 rpm
